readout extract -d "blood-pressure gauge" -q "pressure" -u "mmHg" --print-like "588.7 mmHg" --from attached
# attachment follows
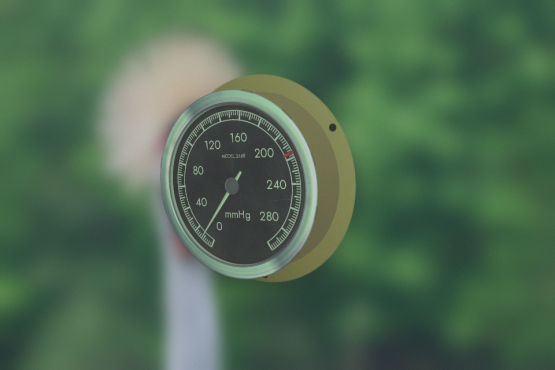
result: 10 mmHg
